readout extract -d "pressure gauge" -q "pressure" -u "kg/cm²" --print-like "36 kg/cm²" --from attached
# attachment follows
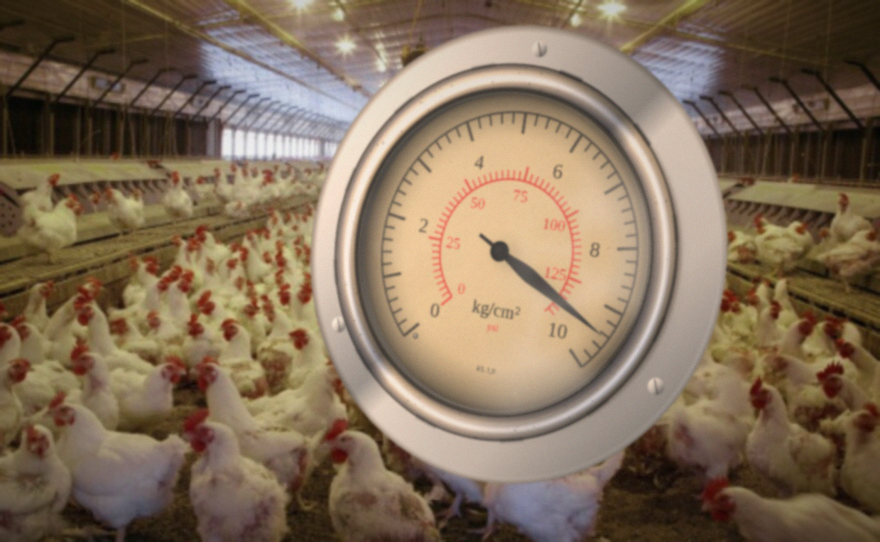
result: 9.4 kg/cm²
